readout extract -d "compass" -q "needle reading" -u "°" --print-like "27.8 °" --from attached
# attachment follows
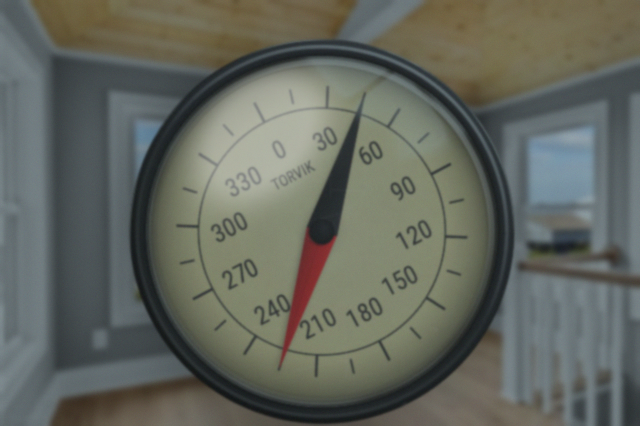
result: 225 °
